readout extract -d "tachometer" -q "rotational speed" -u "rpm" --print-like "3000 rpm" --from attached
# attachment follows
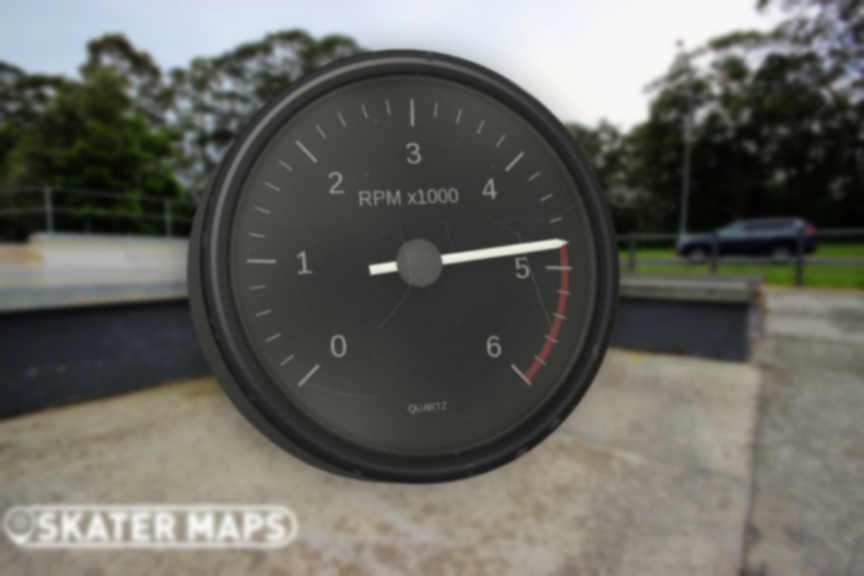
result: 4800 rpm
